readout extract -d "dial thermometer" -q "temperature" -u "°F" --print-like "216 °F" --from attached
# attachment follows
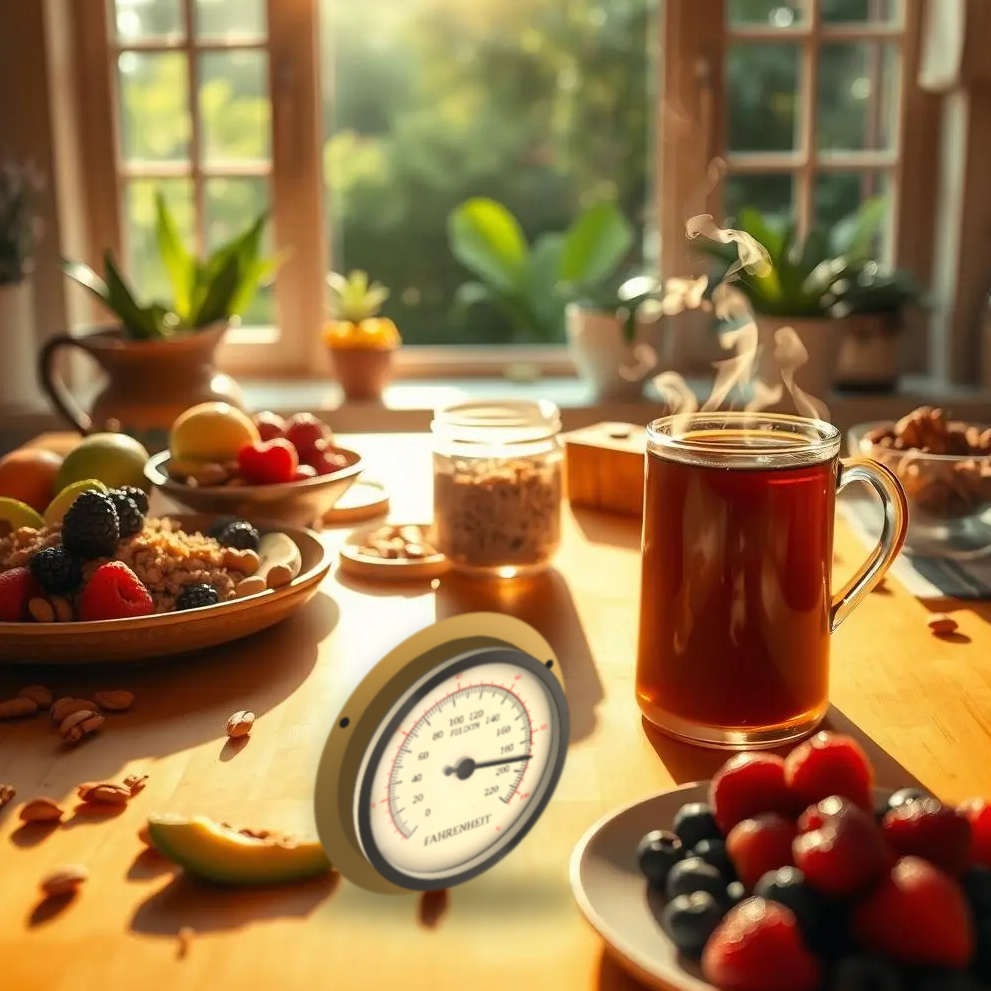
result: 190 °F
